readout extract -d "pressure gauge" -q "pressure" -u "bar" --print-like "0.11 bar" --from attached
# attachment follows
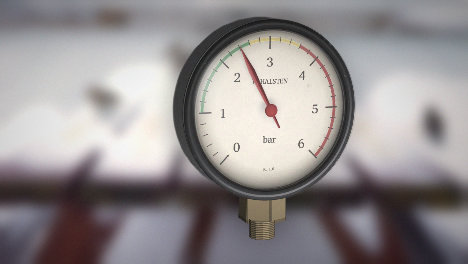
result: 2.4 bar
